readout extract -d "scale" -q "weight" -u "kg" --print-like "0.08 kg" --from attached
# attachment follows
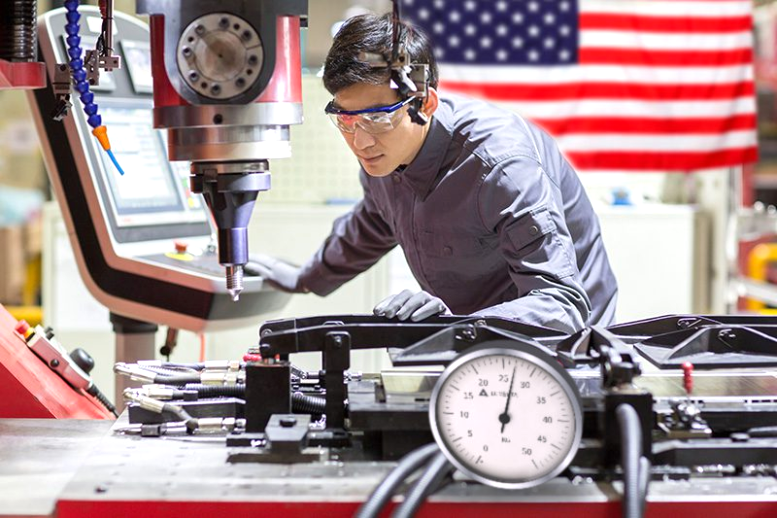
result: 27 kg
